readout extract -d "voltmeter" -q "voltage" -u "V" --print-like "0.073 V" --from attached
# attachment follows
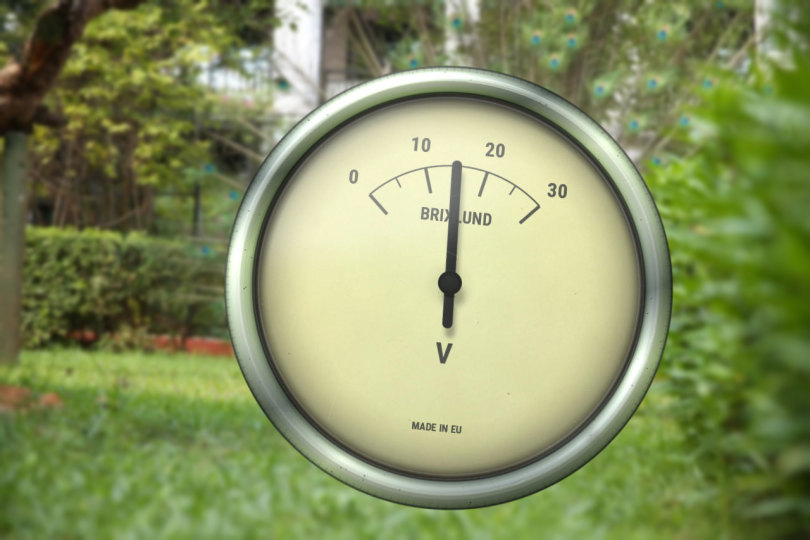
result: 15 V
